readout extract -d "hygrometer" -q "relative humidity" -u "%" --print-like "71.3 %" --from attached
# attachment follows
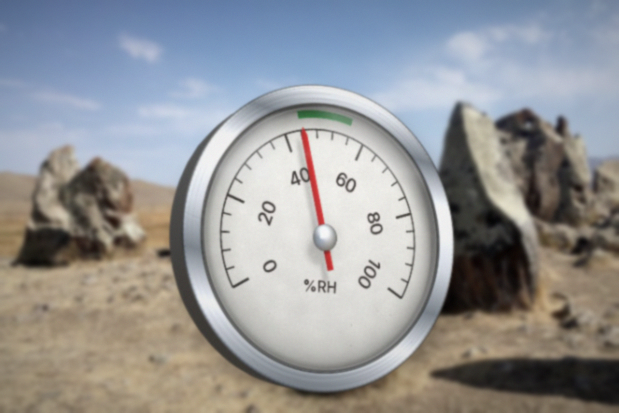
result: 44 %
